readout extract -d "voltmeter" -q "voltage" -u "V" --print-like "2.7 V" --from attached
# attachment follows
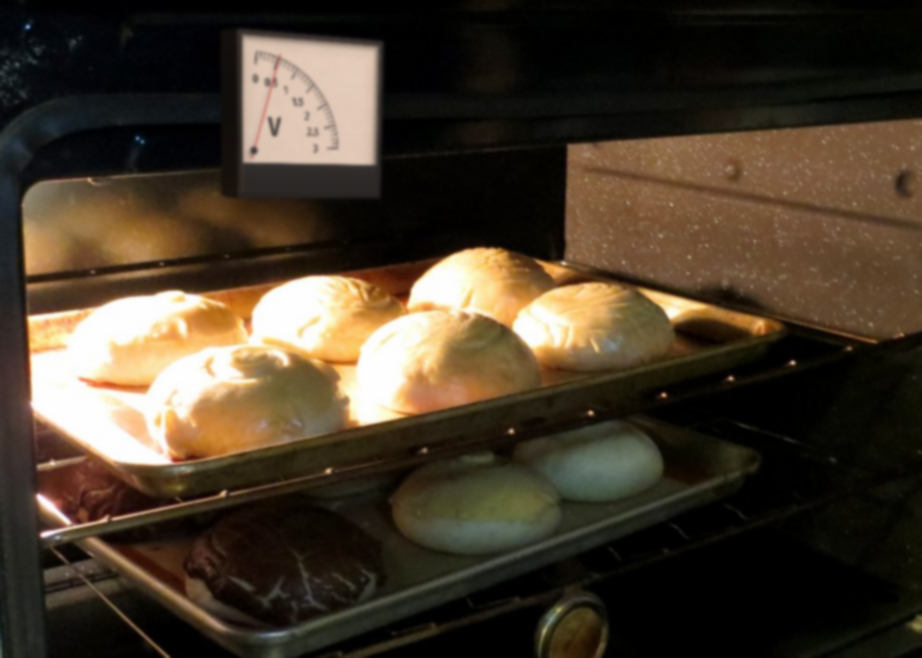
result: 0.5 V
